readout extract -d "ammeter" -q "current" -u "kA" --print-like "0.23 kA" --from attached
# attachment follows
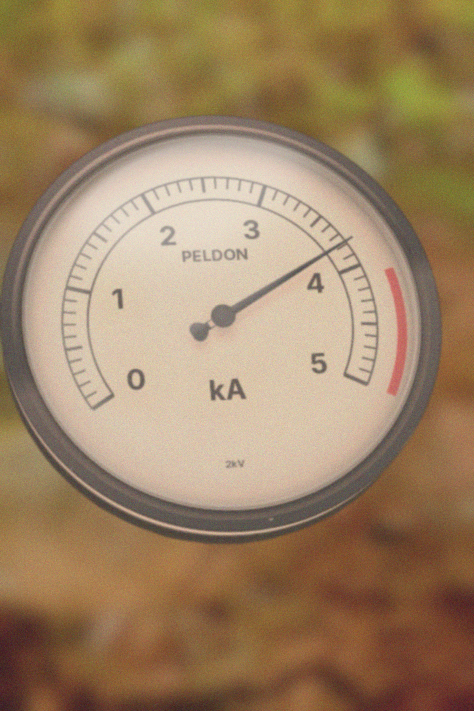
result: 3.8 kA
